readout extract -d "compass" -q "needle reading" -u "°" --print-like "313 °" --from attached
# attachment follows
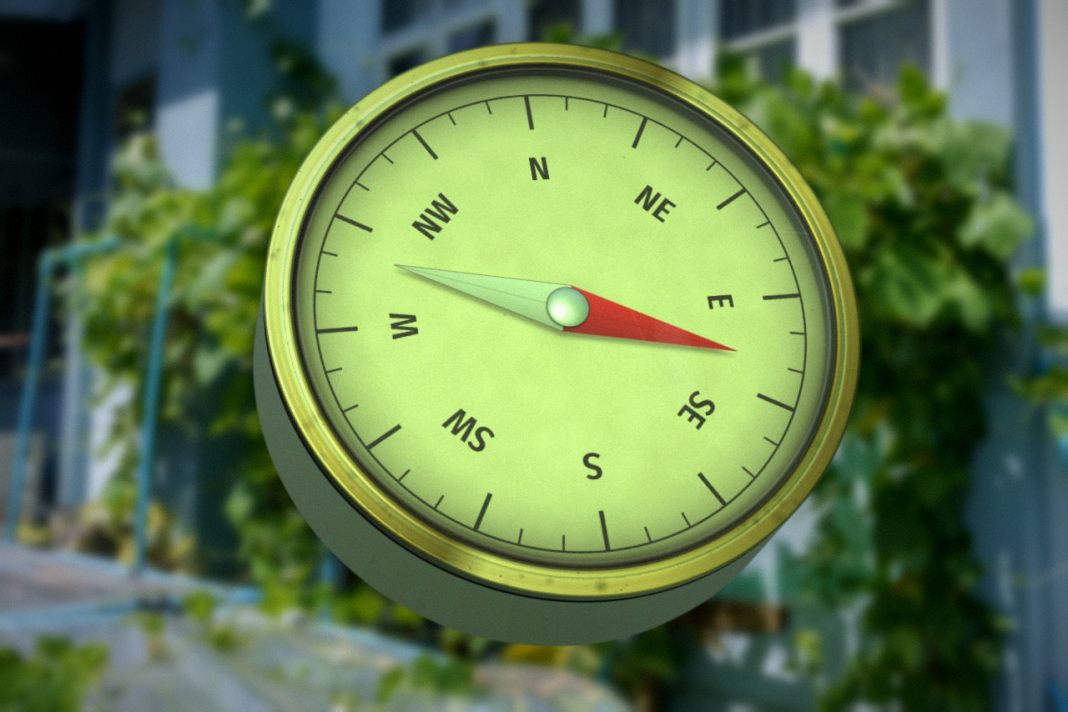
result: 110 °
